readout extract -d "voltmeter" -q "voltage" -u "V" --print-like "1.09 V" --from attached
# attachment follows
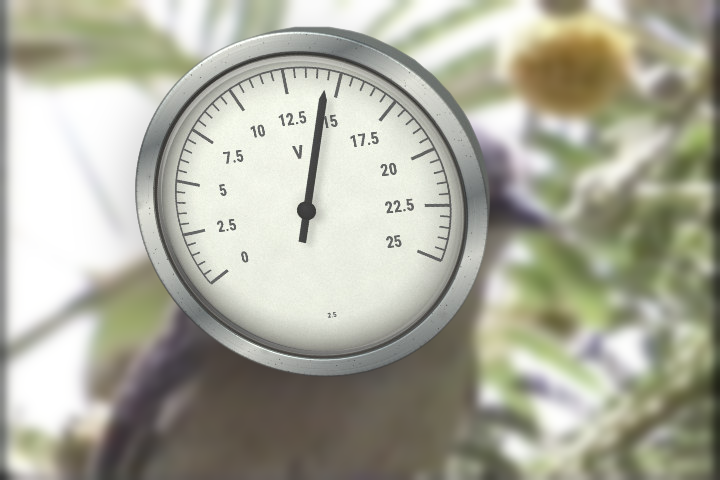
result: 14.5 V
